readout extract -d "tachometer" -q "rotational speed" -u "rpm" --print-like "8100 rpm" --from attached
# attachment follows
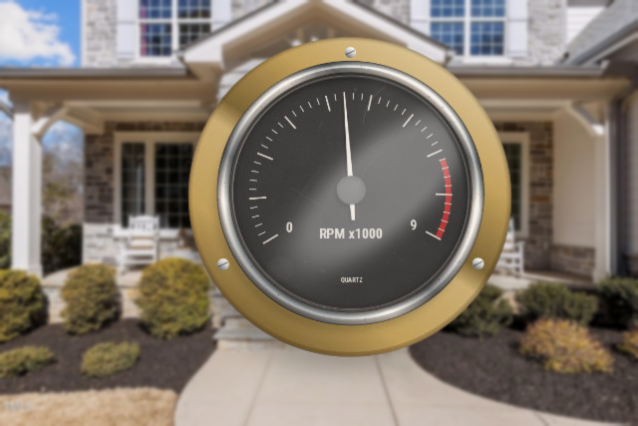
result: 4400 rpm
